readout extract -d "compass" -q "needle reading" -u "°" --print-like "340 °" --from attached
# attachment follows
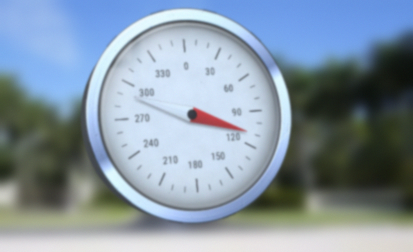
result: 110 °
